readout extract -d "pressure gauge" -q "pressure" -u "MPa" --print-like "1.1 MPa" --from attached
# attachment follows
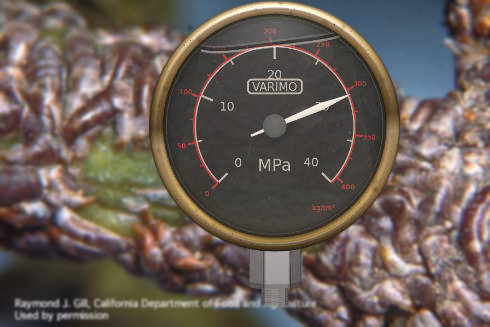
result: 30 MPa
